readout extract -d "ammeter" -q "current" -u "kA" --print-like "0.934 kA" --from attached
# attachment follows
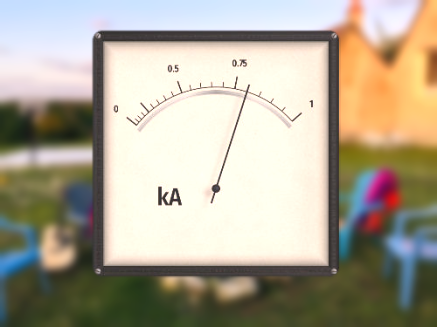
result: 0.8 kA
